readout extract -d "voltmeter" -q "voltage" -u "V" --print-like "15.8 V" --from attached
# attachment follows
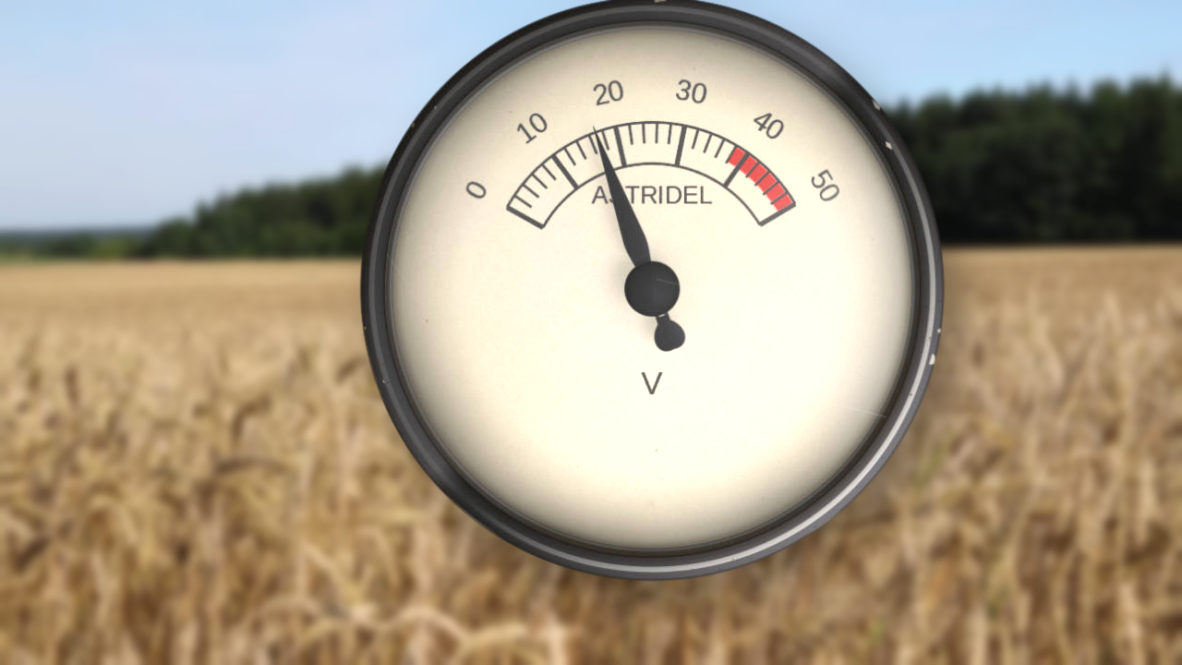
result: 17 V
